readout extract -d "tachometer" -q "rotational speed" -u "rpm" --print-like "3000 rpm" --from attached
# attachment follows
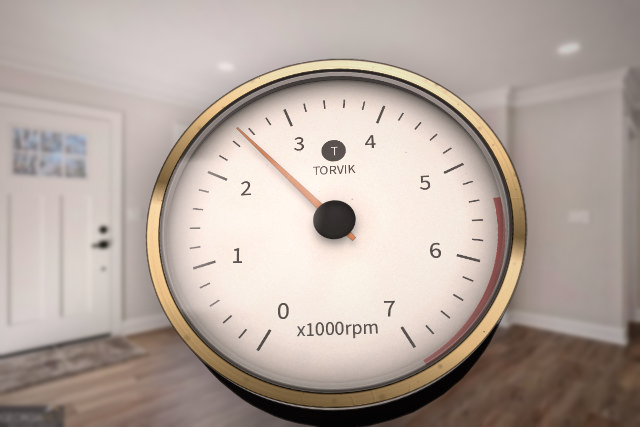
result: 2500 rpm
